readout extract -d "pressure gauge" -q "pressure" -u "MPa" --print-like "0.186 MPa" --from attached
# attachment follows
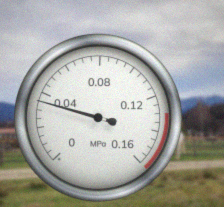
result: 0.035 MPa
